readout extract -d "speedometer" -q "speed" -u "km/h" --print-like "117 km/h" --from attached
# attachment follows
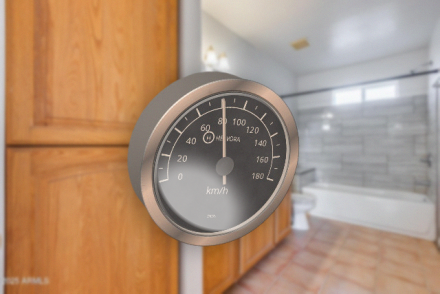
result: 80 km/h
